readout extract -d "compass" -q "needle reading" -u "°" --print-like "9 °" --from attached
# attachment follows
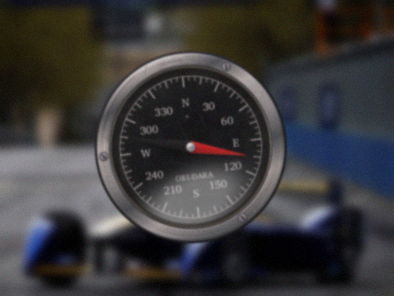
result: 105 °
